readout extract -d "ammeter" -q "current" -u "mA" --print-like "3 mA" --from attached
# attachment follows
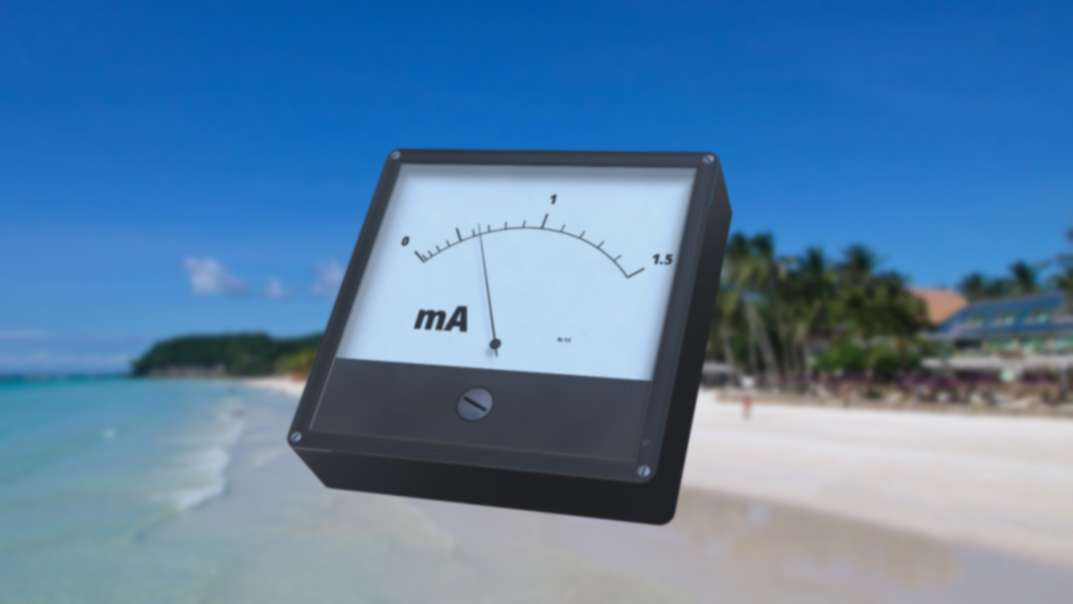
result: 0.65 mA
